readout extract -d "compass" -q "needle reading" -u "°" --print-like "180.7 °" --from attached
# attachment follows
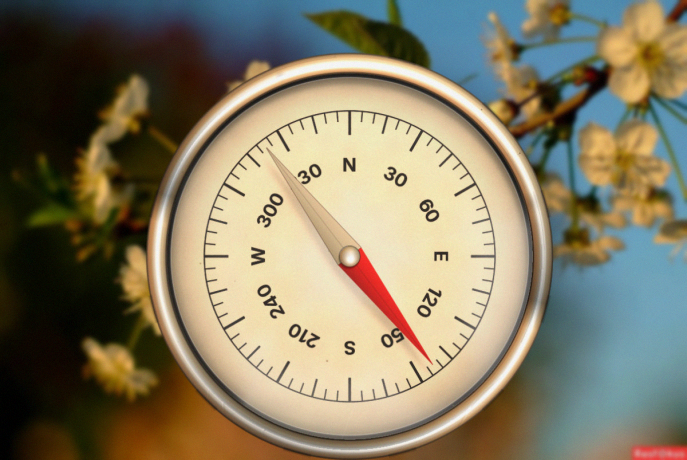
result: 142.5 °
